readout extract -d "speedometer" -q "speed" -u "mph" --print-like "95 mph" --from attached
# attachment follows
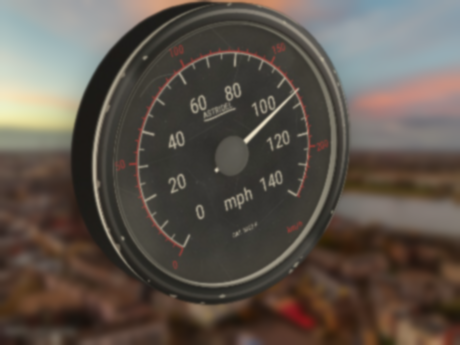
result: 105 mph
